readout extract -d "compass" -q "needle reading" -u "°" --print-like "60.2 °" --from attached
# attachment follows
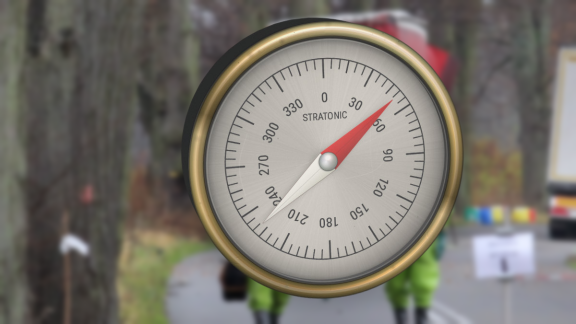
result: 50 °
